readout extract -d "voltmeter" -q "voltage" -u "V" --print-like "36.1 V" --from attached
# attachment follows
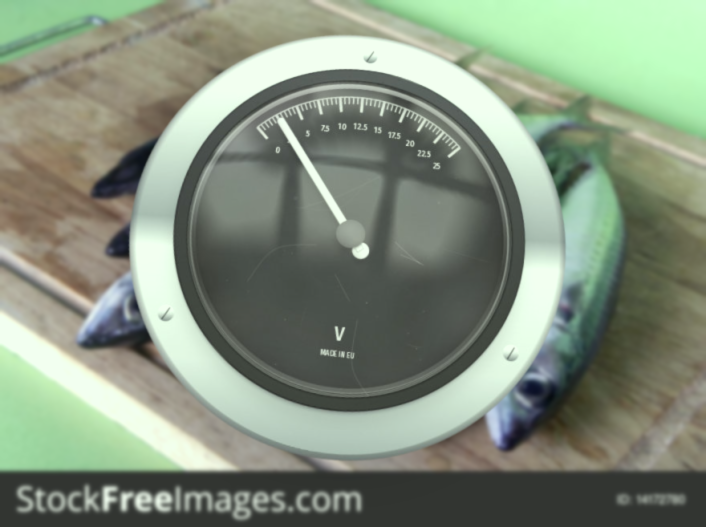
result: 2.5 V
